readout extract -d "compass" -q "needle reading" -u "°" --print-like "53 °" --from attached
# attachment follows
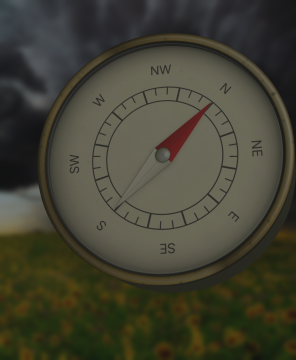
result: 0 °
